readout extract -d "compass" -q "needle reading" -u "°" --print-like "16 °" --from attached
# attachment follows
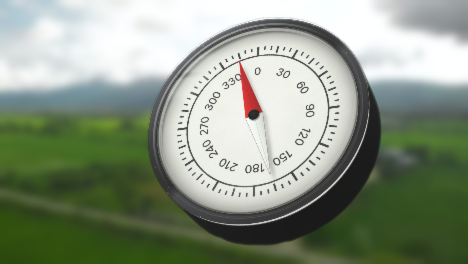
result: 345 °
